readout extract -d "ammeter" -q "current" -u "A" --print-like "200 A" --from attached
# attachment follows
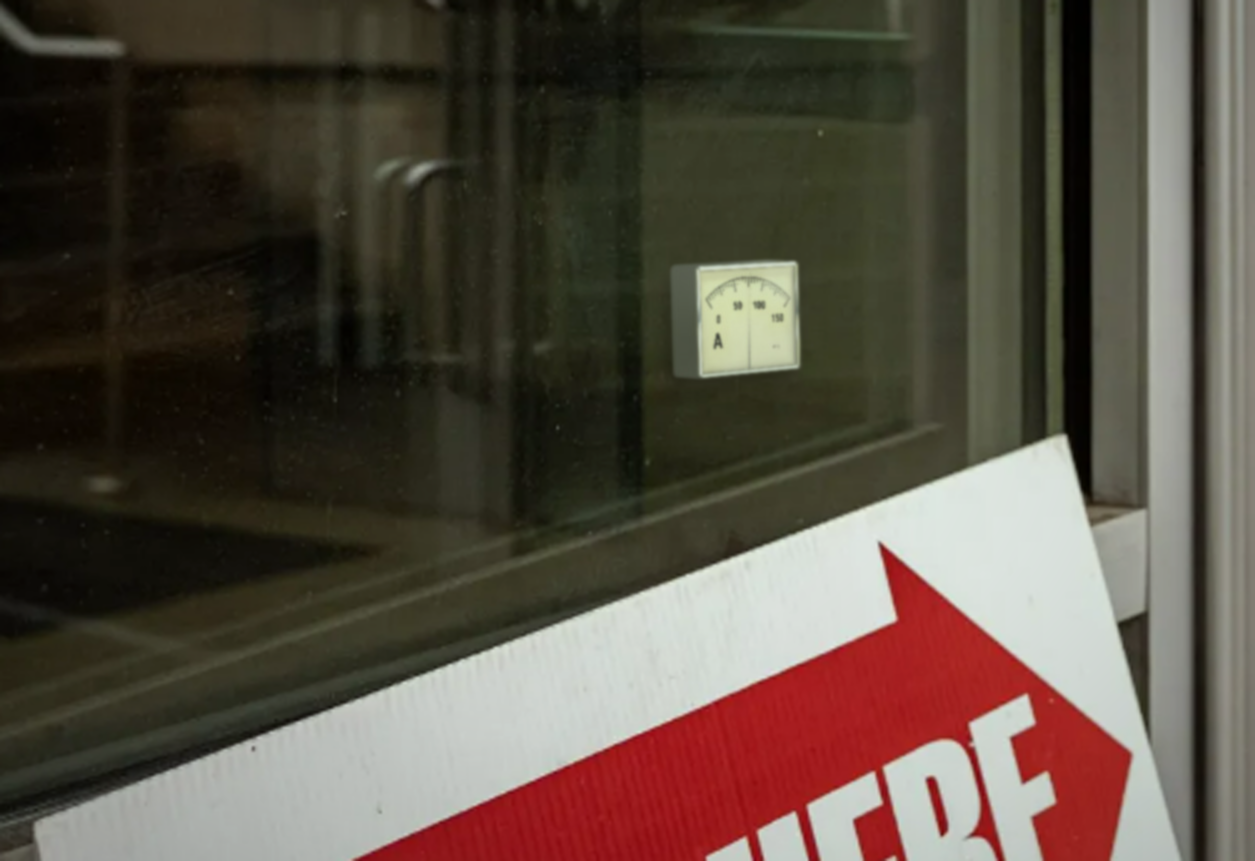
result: 75 A
